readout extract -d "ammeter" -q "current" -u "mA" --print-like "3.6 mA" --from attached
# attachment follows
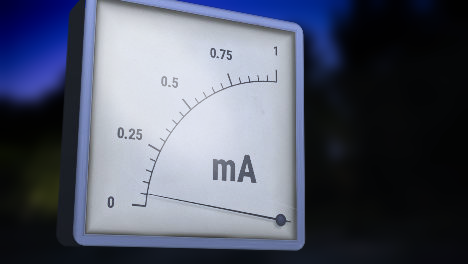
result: 0.05 mA
